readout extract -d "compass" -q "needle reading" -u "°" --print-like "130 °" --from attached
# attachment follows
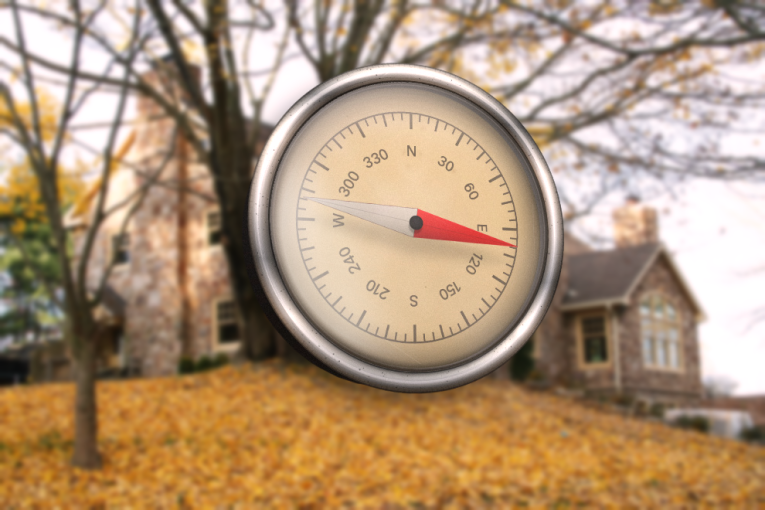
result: 100 °
